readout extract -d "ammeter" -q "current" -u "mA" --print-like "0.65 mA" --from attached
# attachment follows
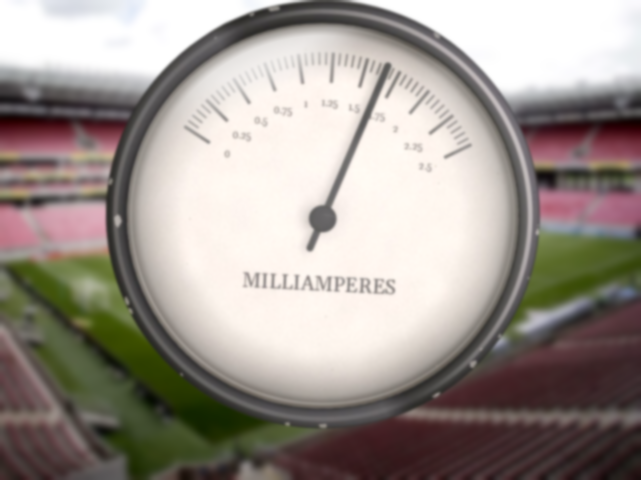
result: 1.65 mA
